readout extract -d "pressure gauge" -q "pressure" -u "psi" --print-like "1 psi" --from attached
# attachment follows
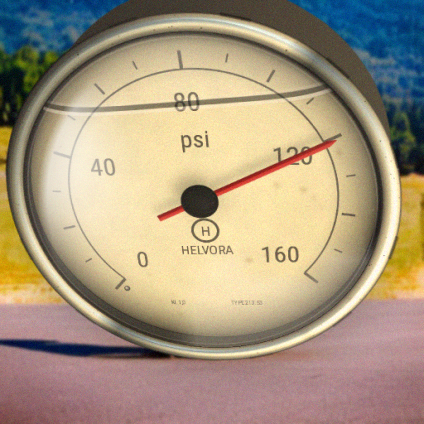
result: 120 psi
